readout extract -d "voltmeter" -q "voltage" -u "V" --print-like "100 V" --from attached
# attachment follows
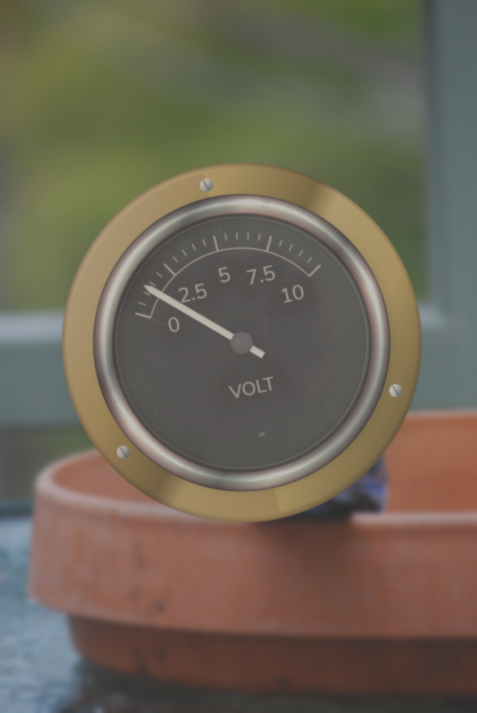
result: 1.25 V
